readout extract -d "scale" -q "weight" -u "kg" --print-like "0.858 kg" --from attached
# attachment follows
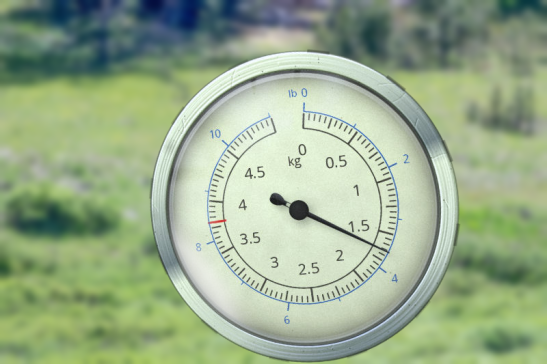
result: 1.65 kg
